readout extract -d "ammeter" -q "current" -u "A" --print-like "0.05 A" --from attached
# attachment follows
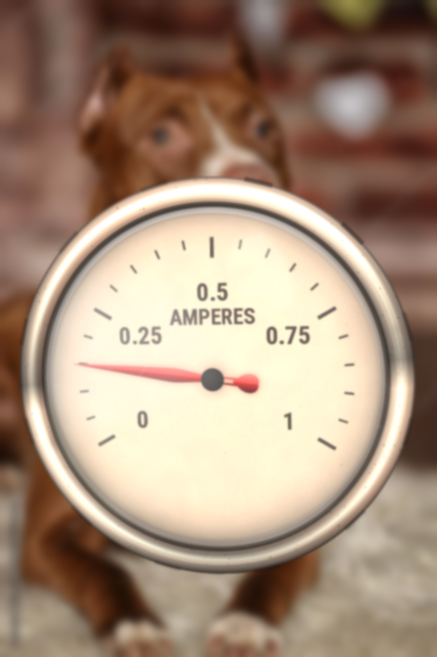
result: 0.15 A
